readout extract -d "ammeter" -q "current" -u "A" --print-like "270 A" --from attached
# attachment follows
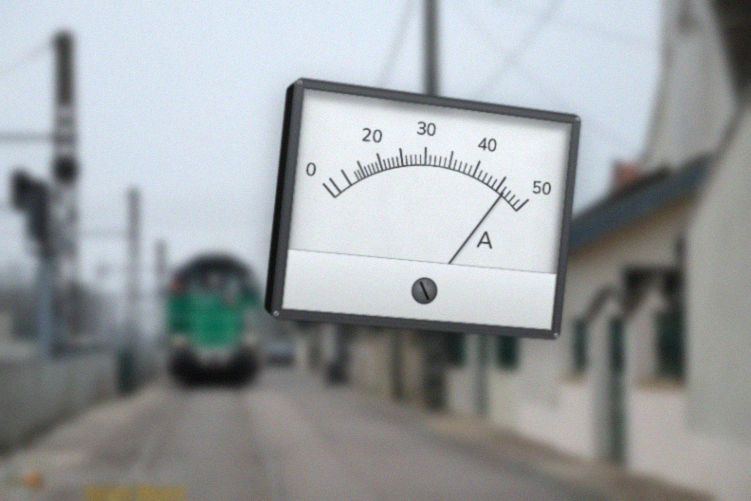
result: 46 A
